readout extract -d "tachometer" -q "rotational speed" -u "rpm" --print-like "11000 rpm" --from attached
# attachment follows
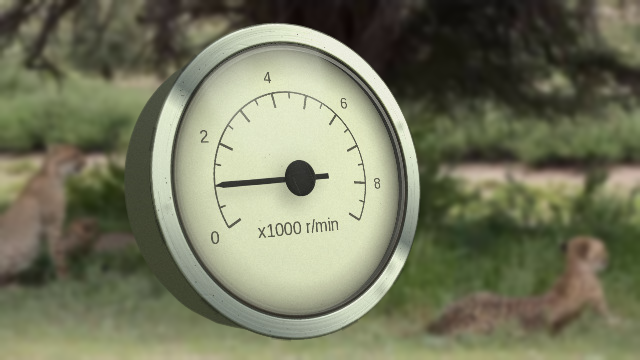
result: 1000 rpm
